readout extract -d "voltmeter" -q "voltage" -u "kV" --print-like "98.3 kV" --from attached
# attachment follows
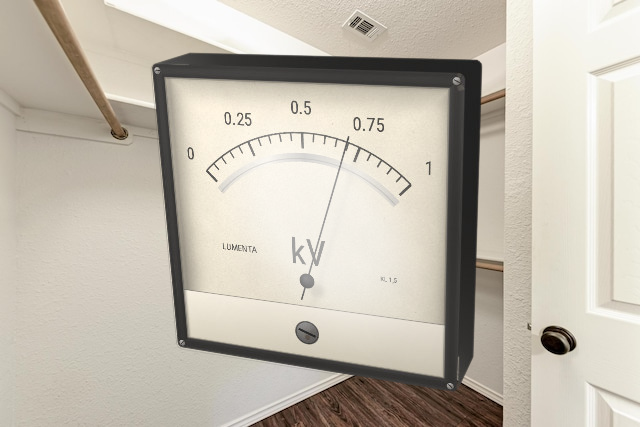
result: 0.7 kV
